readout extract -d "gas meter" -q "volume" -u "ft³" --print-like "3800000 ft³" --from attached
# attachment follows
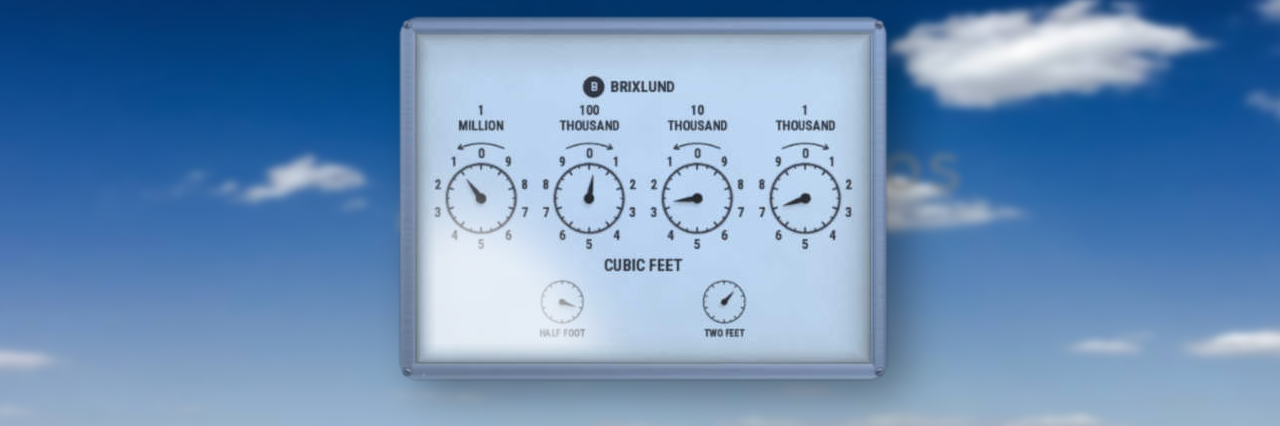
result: 102700 ft³
